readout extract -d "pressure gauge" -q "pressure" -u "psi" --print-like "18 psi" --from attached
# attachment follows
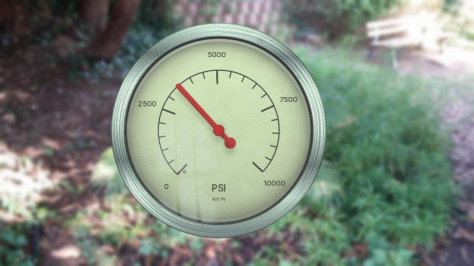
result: 3500 psi
